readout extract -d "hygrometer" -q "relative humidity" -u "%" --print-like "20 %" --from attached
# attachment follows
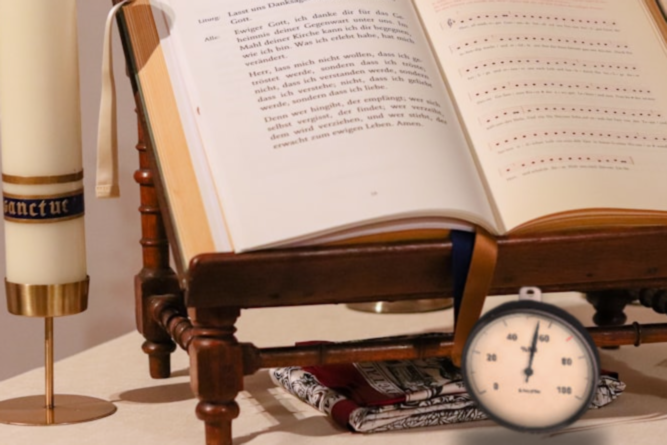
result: 55 %
